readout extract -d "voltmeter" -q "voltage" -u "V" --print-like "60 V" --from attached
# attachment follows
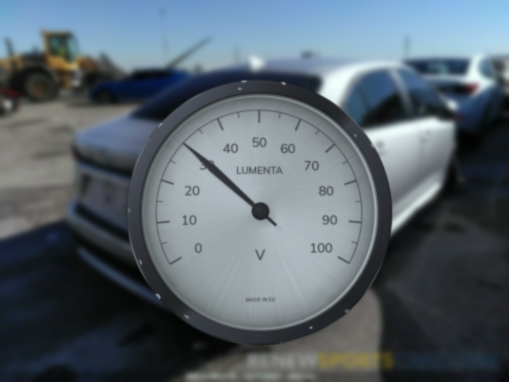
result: 30 V
